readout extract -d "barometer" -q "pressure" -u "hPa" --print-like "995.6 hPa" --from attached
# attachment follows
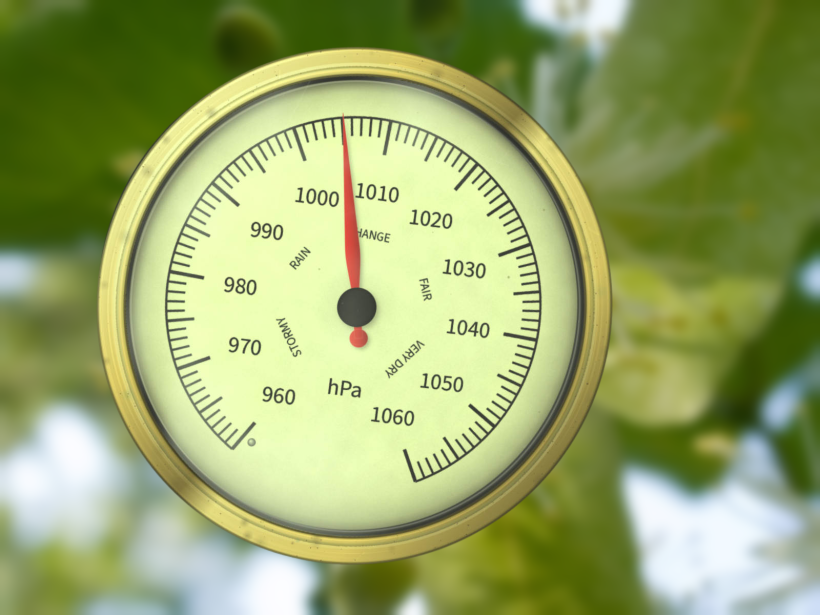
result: 1005 hPa
